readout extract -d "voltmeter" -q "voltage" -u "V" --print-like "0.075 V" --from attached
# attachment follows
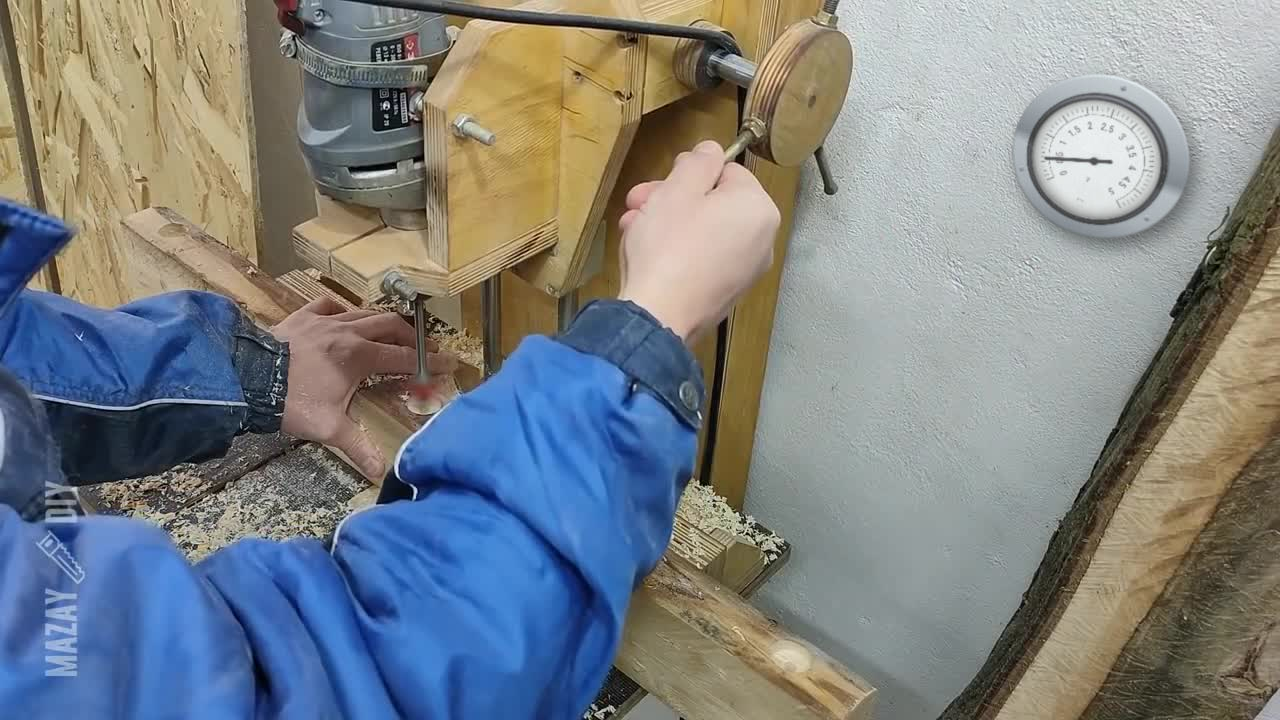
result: 0.5 V
